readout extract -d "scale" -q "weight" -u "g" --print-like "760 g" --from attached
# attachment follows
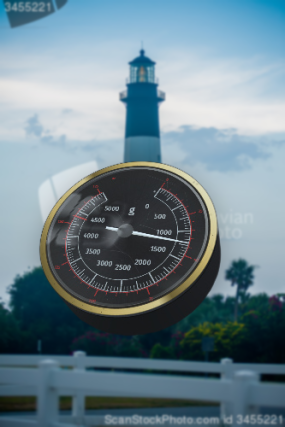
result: 1250 g
